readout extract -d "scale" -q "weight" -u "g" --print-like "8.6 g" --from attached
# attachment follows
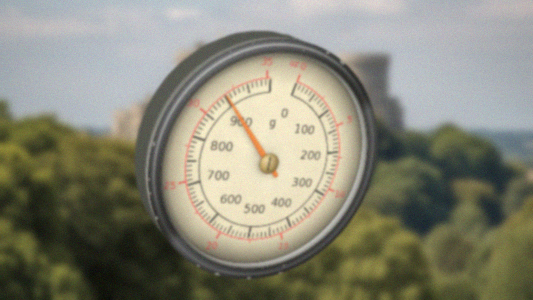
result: 900 g
